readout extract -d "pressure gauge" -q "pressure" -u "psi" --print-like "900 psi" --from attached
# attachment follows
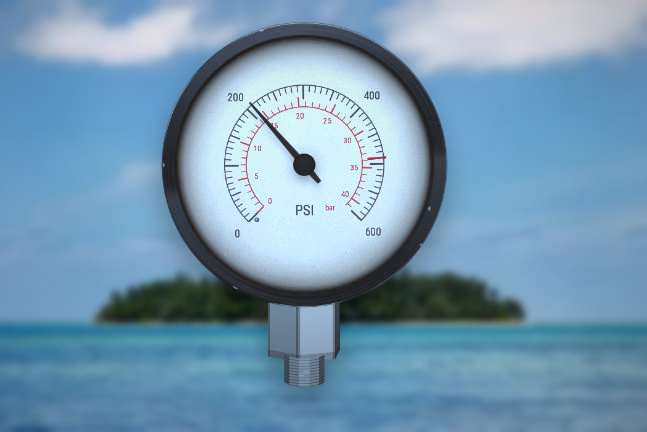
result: 210 psi
